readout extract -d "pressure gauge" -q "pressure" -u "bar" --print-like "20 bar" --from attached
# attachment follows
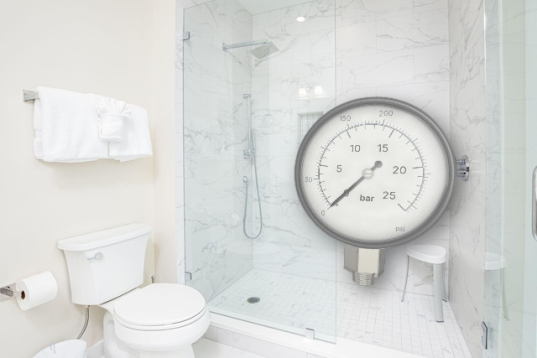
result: 0 bar
